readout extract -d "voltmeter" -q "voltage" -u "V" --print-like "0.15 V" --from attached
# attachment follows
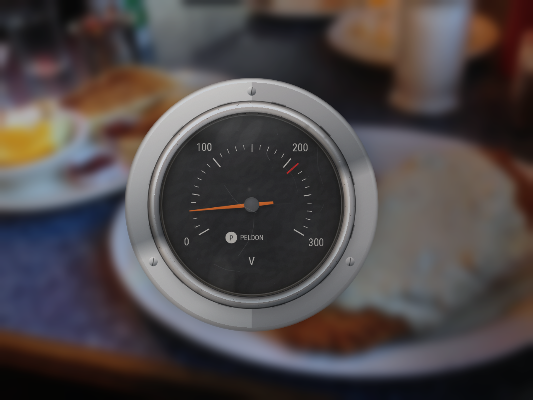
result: 30 V
